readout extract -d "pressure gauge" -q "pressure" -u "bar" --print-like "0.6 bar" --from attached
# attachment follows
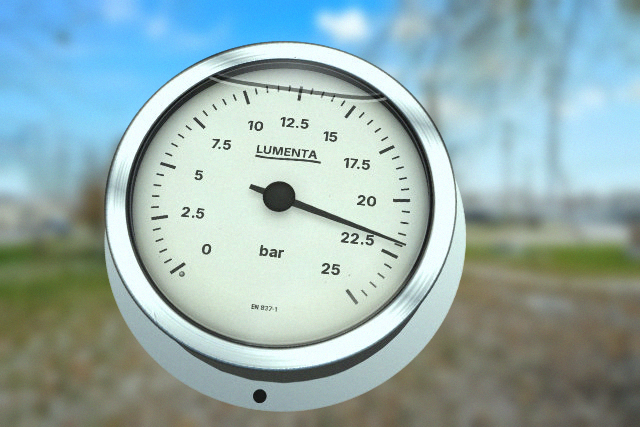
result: 22 bar
